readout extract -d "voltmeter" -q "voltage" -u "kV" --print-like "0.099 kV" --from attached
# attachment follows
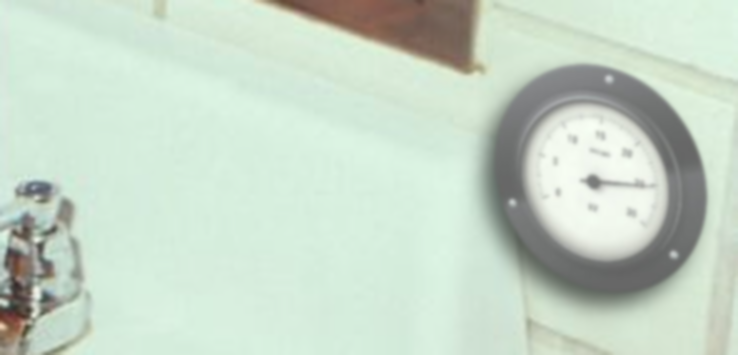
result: 25 kV
